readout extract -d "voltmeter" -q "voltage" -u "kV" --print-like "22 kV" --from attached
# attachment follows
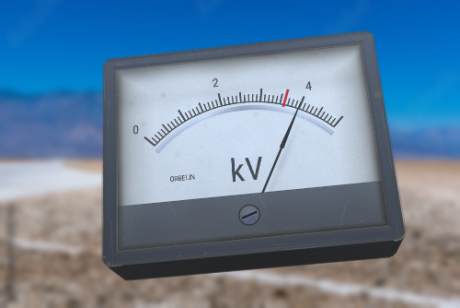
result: 4 kV
